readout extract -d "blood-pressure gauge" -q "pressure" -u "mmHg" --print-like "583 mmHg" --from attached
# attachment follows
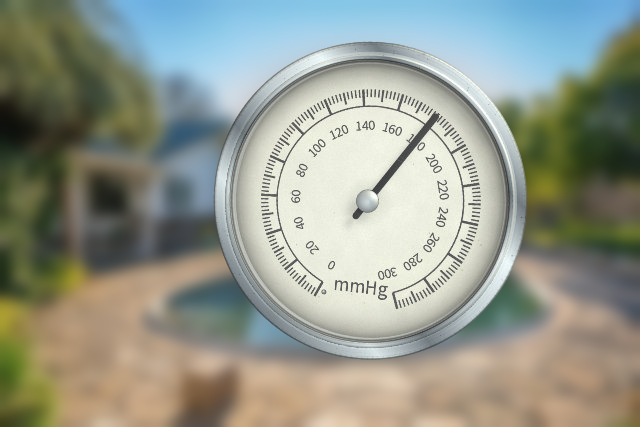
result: 180 mmHg
